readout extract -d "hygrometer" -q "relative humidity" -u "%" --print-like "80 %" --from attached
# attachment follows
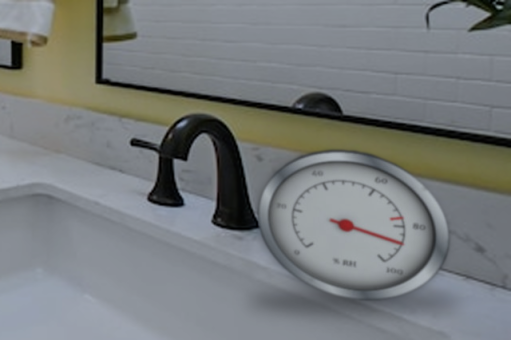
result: 88 %
